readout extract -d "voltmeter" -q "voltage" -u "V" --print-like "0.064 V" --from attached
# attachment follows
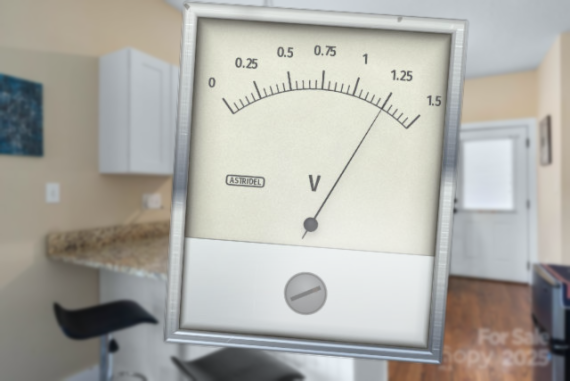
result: 1.25 V
